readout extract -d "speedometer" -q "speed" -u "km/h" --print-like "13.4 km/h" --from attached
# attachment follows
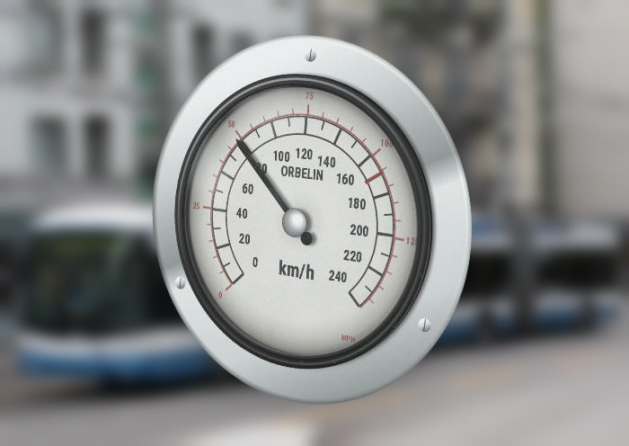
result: 80 km/h
